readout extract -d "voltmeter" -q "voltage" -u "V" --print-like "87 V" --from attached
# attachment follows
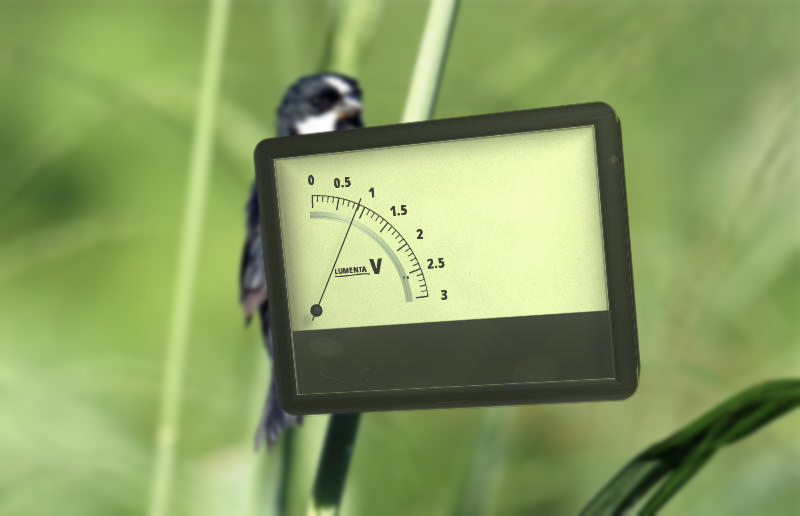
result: 0.9 V
